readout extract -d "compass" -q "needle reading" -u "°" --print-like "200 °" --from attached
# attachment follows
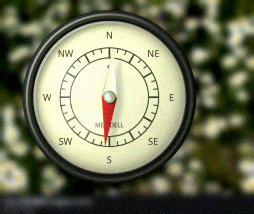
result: 185 °
